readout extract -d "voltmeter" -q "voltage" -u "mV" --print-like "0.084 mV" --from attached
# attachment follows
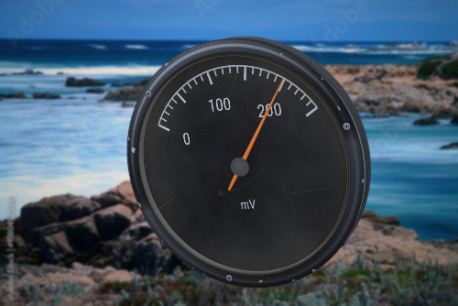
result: 200 mV
